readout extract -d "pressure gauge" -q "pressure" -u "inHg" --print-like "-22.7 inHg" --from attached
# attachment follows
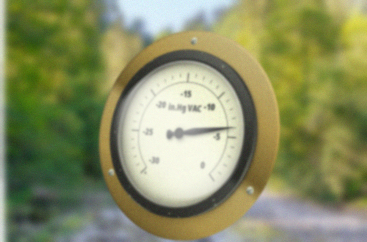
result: -6 inHg
